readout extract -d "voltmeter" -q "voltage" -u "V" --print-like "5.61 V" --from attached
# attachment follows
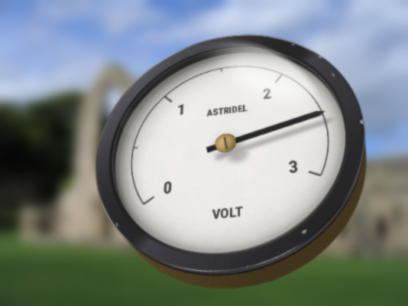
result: 2.5 V
